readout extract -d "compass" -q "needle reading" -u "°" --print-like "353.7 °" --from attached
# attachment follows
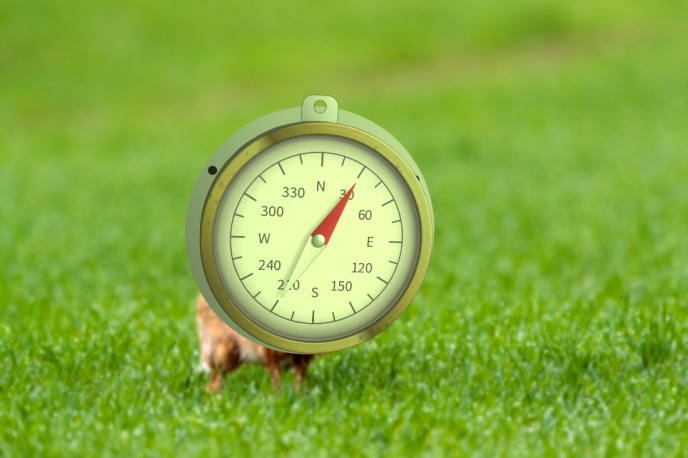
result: 30 °
